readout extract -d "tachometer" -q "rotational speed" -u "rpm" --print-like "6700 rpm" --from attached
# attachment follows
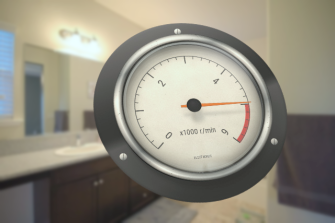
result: 5000 rpm
